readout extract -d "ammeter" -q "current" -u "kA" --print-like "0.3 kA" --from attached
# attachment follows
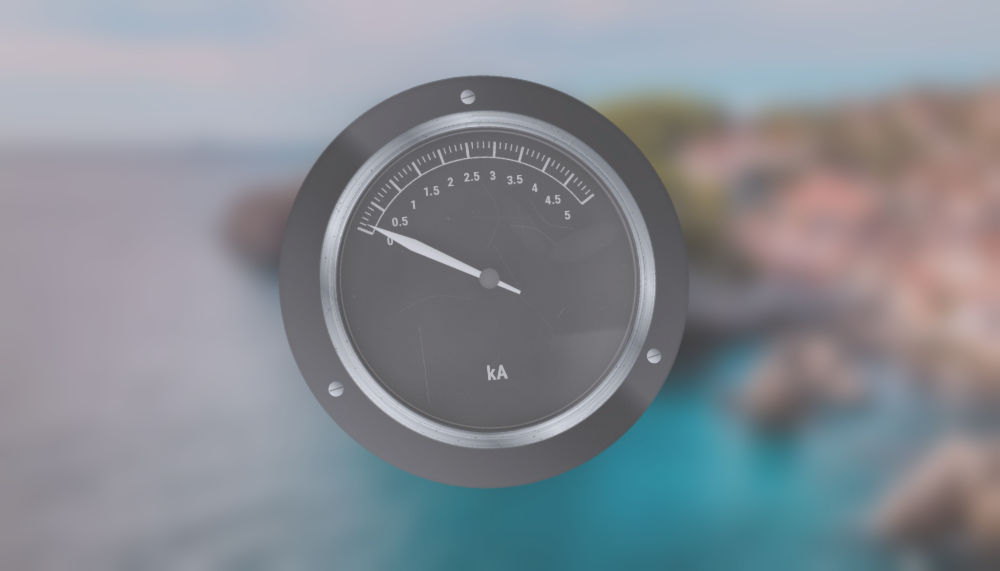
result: 0.1 kA
